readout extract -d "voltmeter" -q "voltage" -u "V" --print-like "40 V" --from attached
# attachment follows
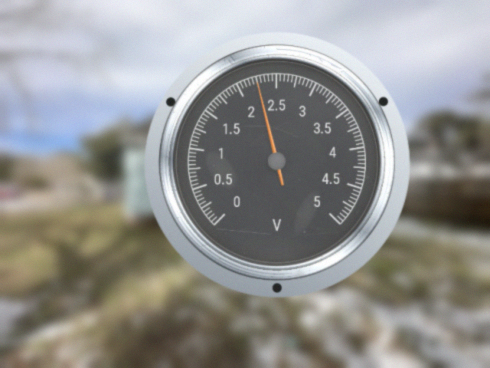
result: 2.25 V
